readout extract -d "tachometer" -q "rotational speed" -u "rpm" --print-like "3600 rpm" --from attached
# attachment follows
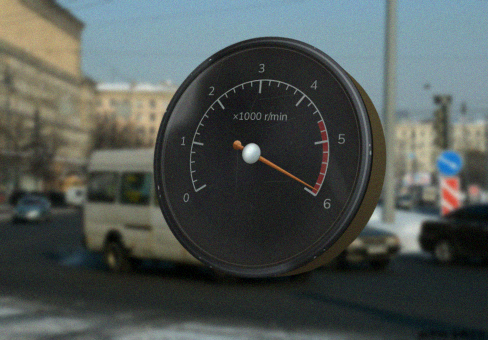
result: 5900 rpm
